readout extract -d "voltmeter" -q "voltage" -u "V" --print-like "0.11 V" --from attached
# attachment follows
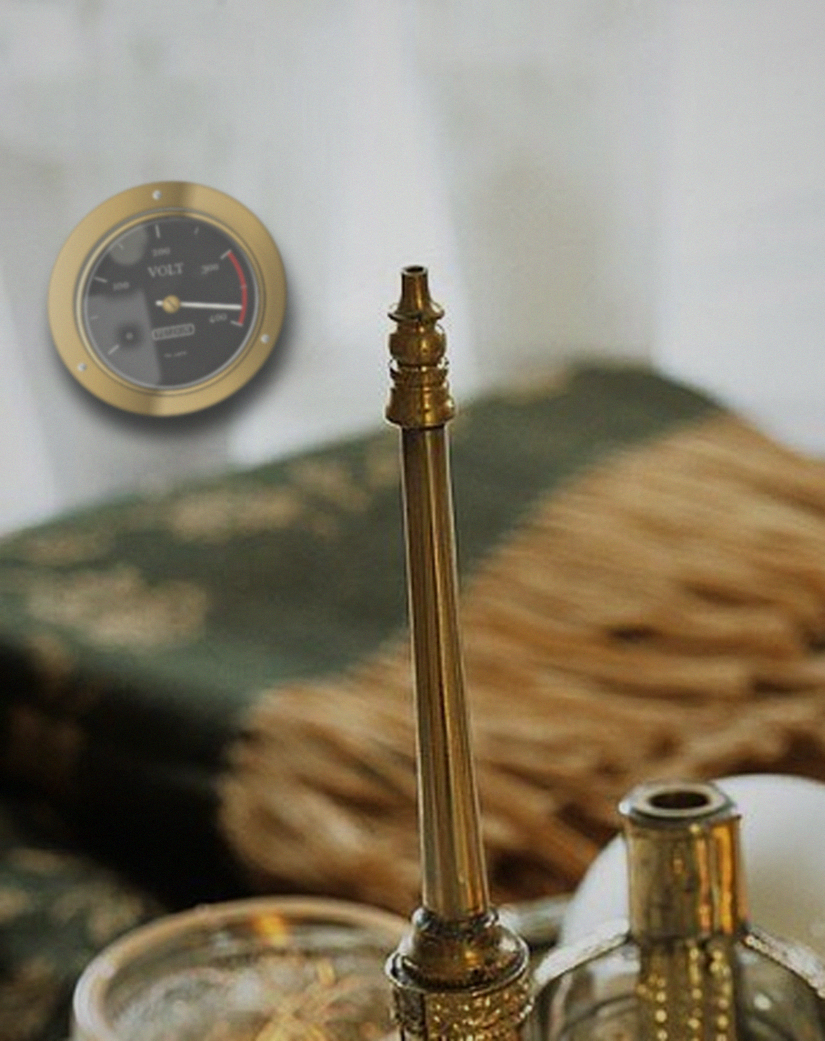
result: 375 V
